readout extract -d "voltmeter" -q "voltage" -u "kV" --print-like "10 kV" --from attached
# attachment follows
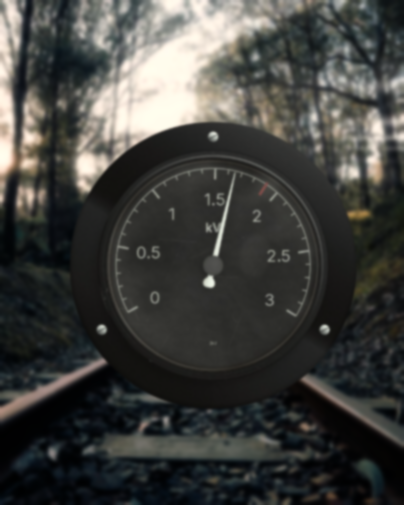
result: 1.65 kV
